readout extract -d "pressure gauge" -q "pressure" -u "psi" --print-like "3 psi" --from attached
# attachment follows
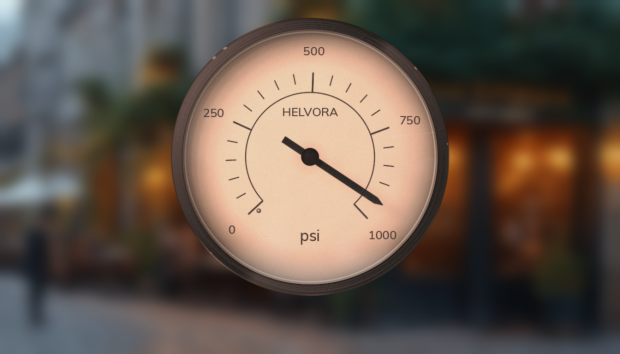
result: 950 psi
